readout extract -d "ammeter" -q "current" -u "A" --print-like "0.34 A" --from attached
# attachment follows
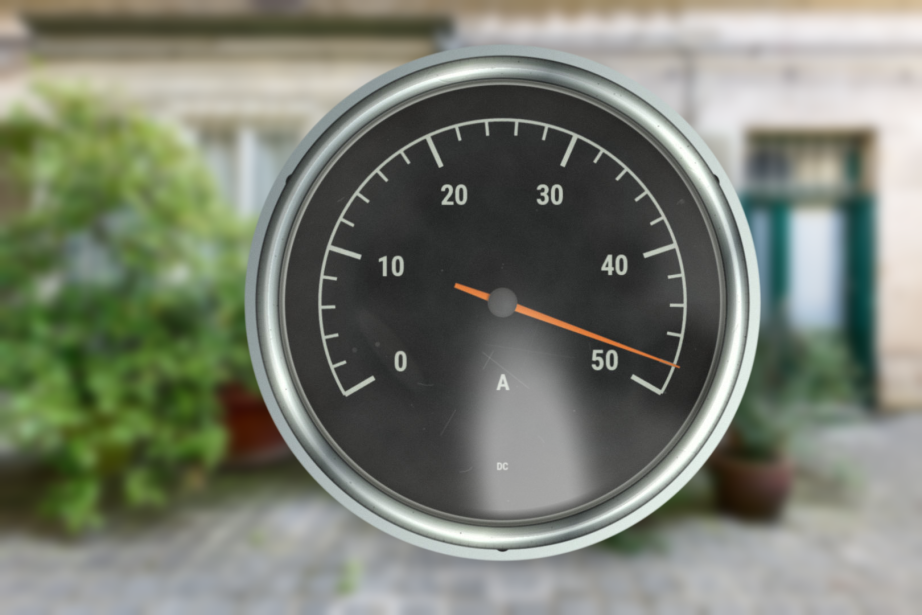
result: 48 A
